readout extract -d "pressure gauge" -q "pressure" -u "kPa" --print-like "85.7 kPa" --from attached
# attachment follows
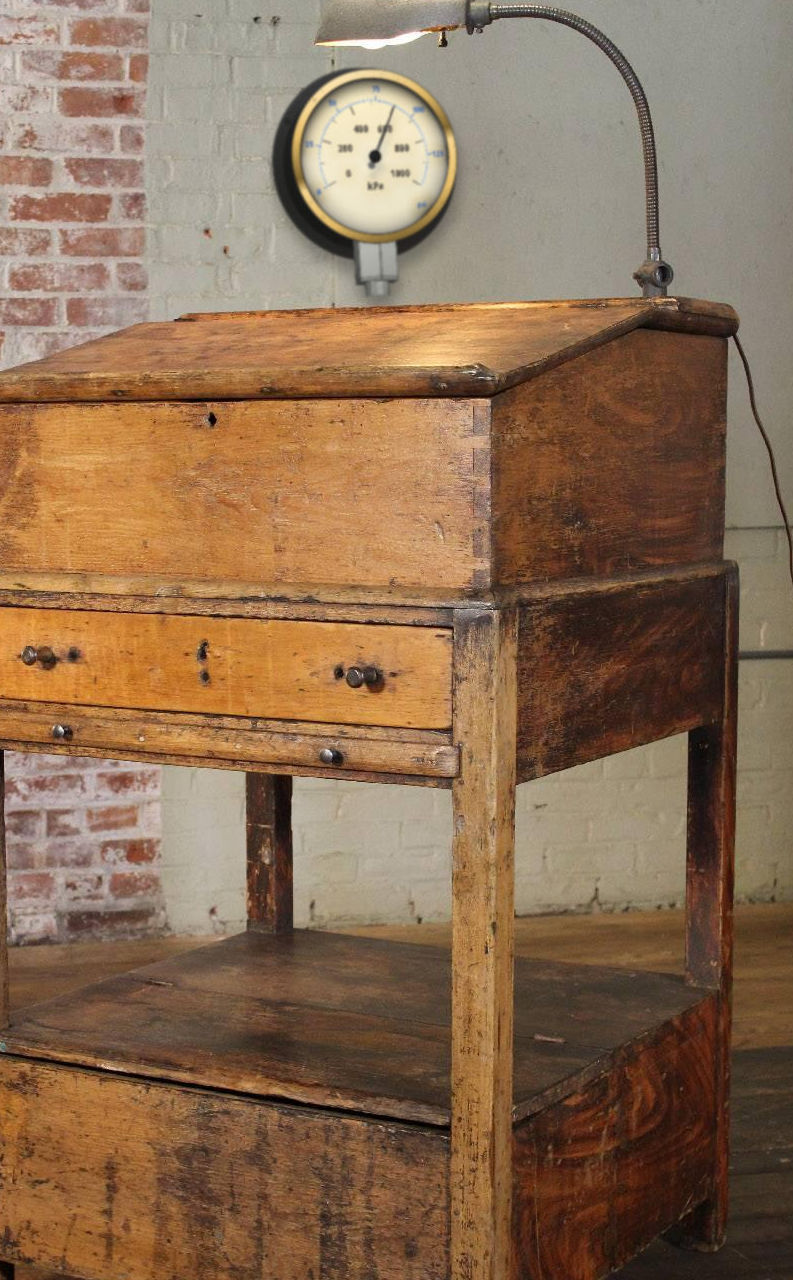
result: 600 kPa
